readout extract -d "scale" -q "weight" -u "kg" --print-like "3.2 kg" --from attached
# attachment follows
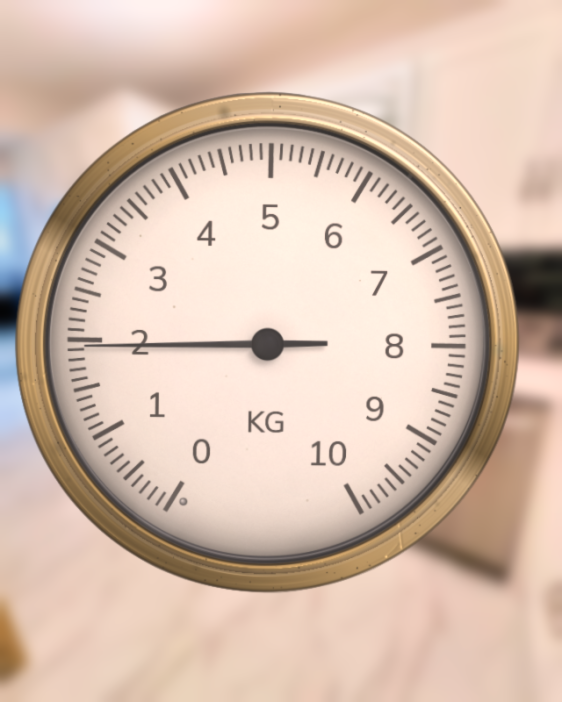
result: 1.95 kg
